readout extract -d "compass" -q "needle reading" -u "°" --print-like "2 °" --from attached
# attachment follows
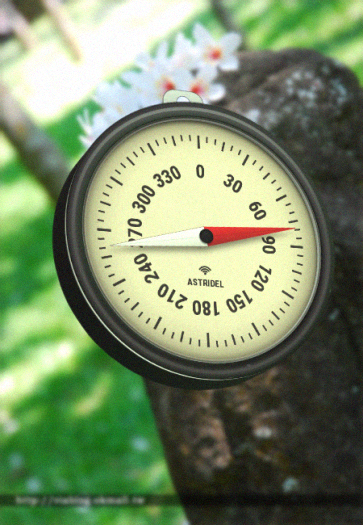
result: 80 °
